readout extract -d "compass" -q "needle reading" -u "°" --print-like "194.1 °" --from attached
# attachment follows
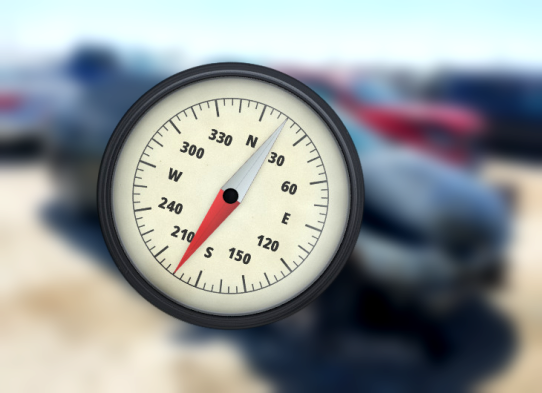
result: 195 °
